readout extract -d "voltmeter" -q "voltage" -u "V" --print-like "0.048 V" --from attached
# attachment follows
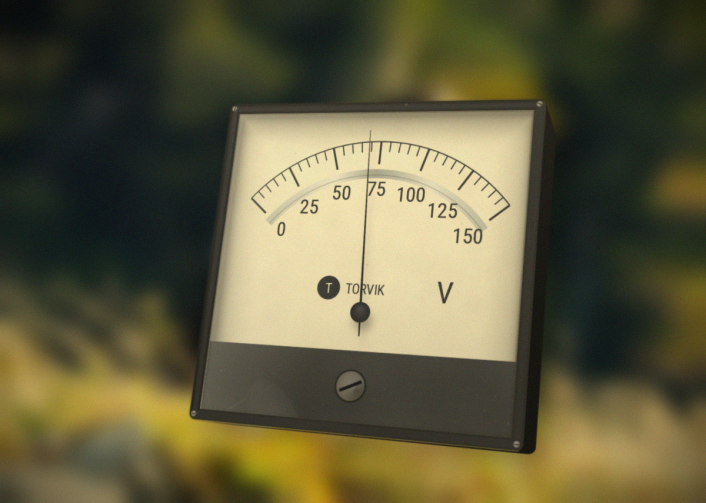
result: 70 V
